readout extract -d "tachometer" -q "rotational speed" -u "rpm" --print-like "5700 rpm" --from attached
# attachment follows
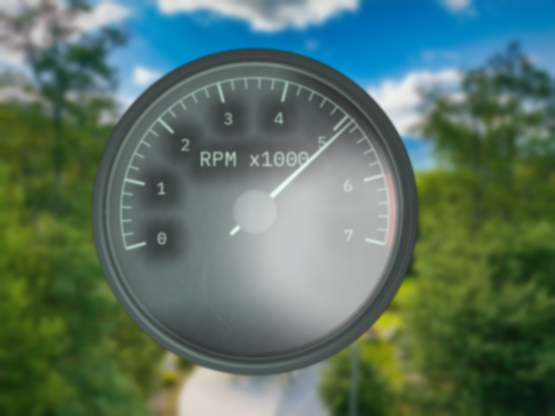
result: 5100 rpm
